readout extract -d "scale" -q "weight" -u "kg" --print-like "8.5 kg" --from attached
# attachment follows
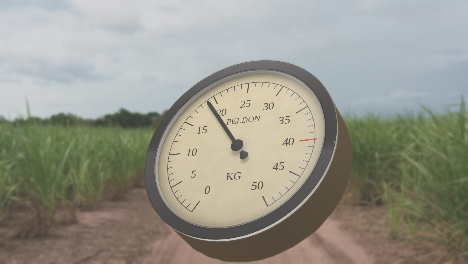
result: 19 kg
